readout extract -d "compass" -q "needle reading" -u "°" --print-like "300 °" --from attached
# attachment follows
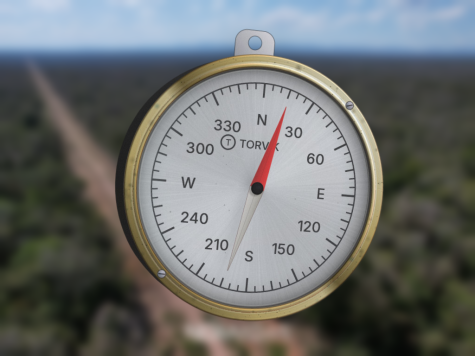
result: 15 °
